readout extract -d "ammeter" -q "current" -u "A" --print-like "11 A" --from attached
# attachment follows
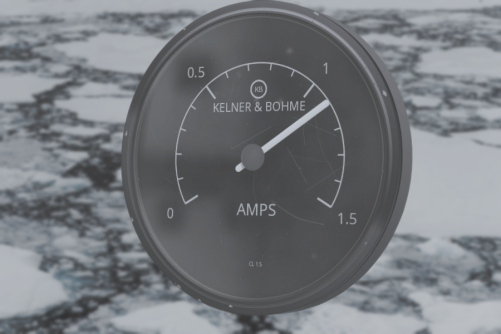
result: 1.1 A
